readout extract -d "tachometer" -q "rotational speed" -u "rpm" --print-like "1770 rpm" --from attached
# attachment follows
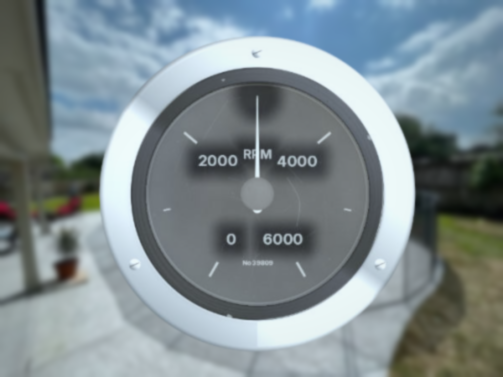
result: 3000 rpm
